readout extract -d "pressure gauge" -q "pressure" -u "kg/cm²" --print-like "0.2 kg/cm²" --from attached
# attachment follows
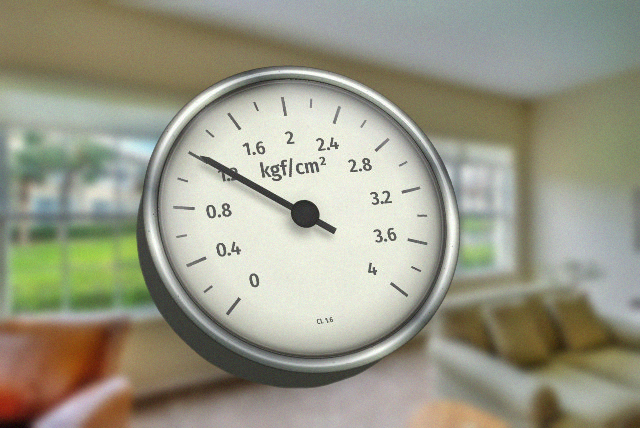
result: 1.2 kg/cm²
